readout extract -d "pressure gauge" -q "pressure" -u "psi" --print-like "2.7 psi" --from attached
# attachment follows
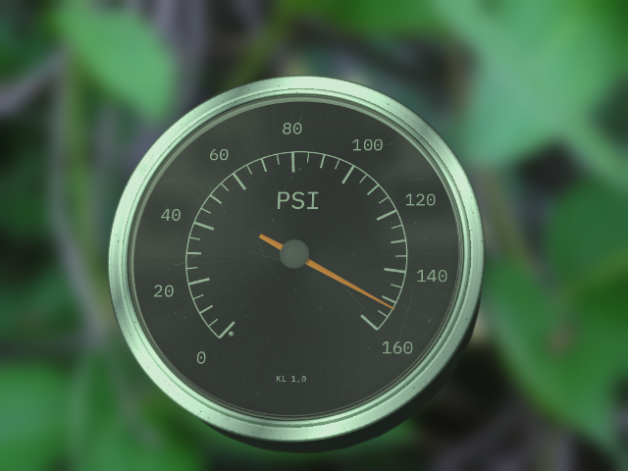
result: 152.5 psi
